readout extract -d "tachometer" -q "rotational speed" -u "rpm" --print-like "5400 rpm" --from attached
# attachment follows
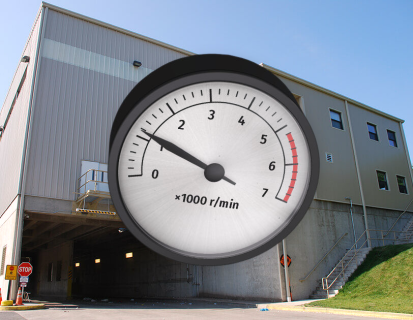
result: 1200 rpm
